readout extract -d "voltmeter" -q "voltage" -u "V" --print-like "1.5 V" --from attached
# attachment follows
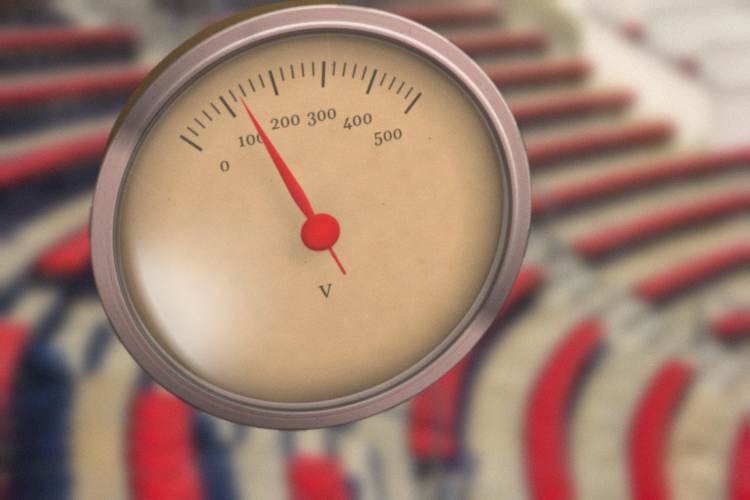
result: 130 V
